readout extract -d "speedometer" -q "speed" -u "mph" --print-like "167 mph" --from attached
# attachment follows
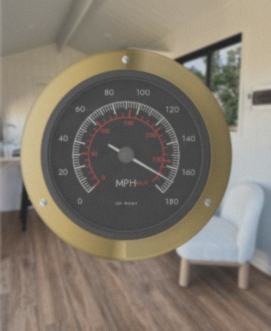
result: 170 mph
